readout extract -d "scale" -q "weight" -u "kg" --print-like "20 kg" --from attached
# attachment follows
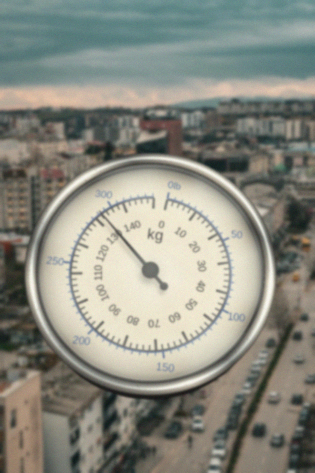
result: 132 kg
